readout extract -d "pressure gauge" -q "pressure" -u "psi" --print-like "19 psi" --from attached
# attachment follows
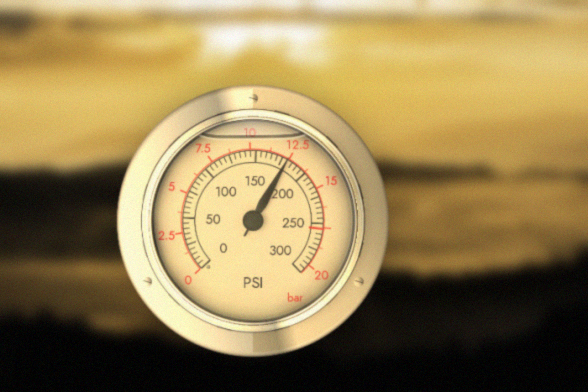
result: 180 psi
